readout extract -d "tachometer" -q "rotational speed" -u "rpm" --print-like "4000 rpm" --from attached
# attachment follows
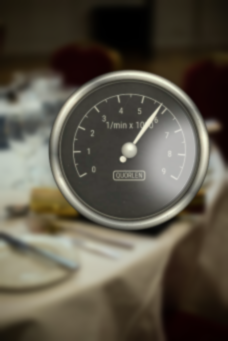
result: 5750 rpm
